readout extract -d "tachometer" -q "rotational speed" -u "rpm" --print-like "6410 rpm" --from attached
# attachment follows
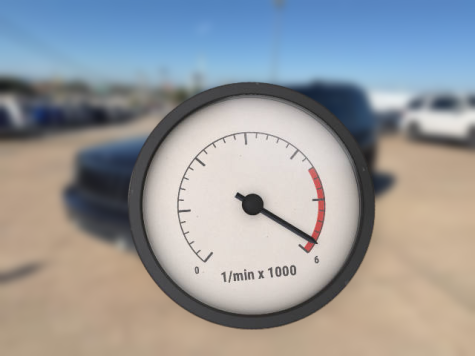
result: 5800 rpm
